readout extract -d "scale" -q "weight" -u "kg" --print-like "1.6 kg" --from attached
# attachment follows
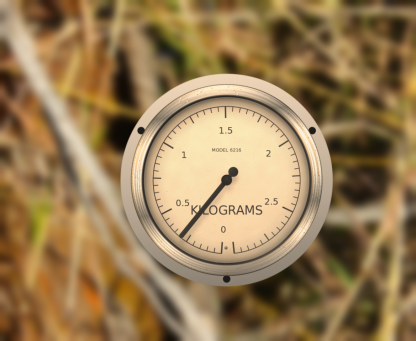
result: 0.3 kg
